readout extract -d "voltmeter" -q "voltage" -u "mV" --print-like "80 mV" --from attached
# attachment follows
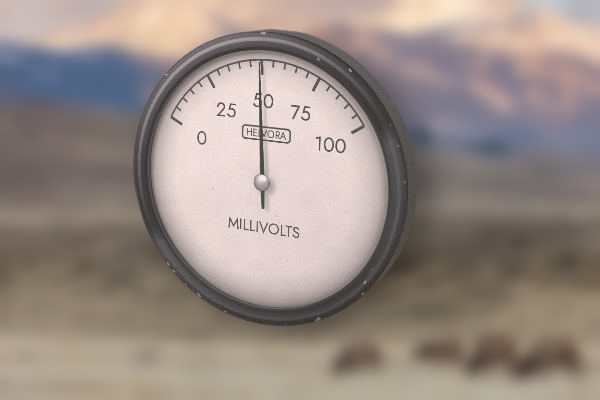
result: 50 mV
